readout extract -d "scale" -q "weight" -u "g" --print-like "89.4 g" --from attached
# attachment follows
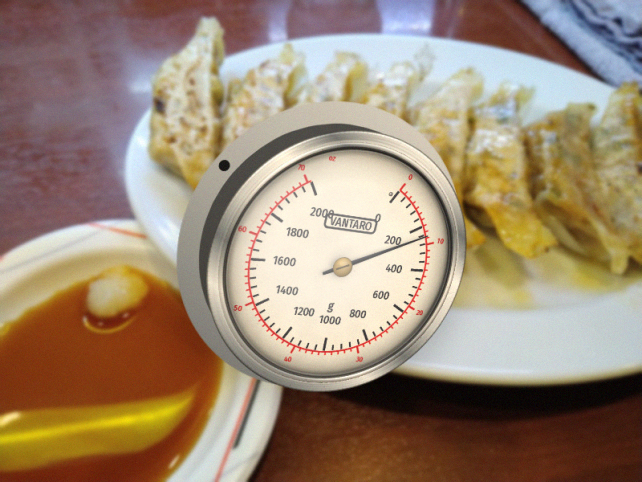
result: 240 g
